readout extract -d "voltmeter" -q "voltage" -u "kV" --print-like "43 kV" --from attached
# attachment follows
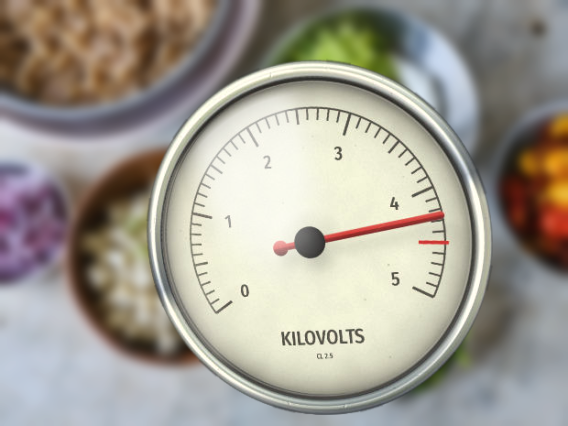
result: 4.25 kV
